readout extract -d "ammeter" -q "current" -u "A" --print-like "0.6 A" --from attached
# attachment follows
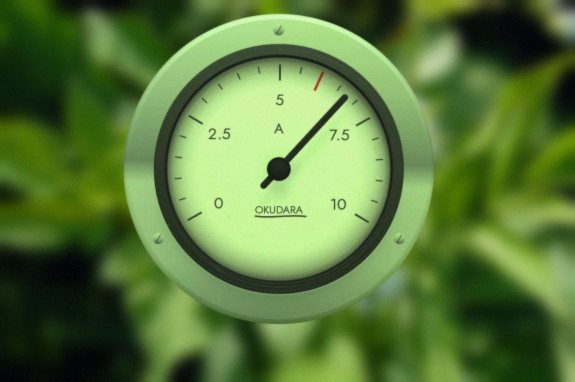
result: 6.75 A
